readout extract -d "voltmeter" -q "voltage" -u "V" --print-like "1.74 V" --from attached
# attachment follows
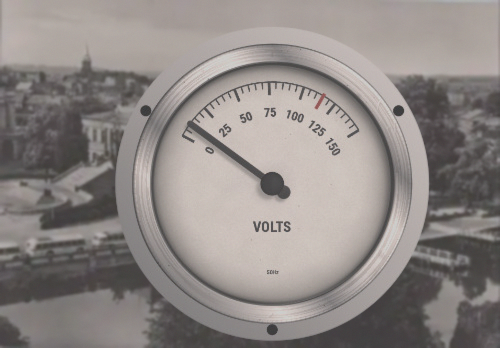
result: 10 V
